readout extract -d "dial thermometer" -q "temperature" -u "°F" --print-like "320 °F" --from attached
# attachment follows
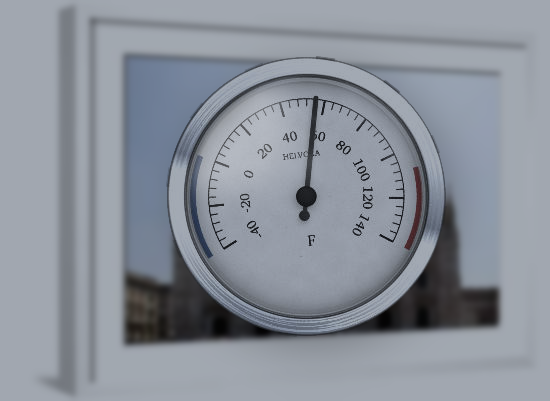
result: 56 °F
